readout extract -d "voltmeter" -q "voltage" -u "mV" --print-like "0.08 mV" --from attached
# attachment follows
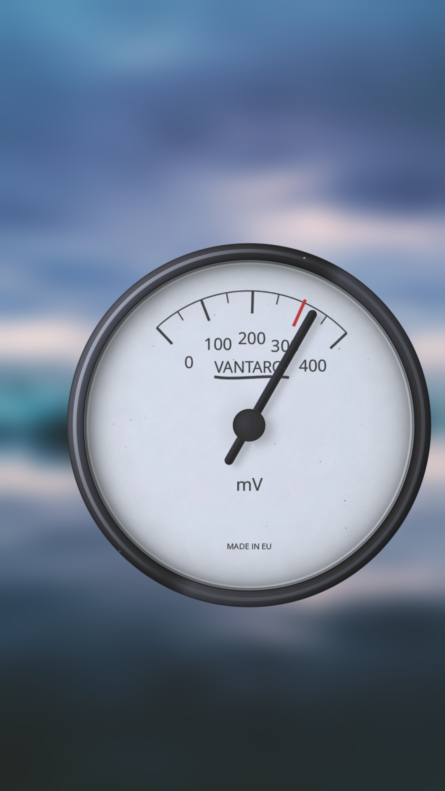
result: 325 mV
